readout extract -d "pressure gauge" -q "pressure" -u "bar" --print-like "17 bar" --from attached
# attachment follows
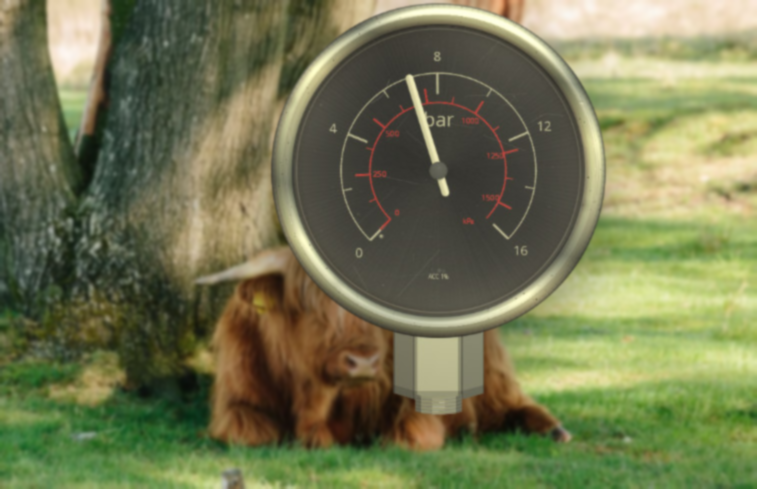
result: 7 bar
